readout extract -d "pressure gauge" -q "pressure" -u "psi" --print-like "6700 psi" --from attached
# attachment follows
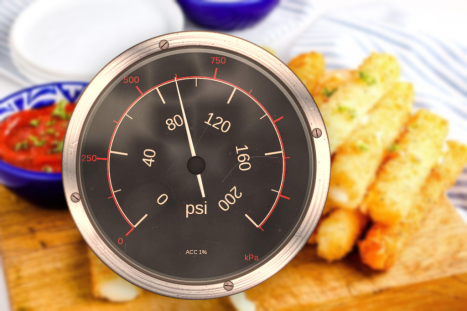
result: 90 psi
